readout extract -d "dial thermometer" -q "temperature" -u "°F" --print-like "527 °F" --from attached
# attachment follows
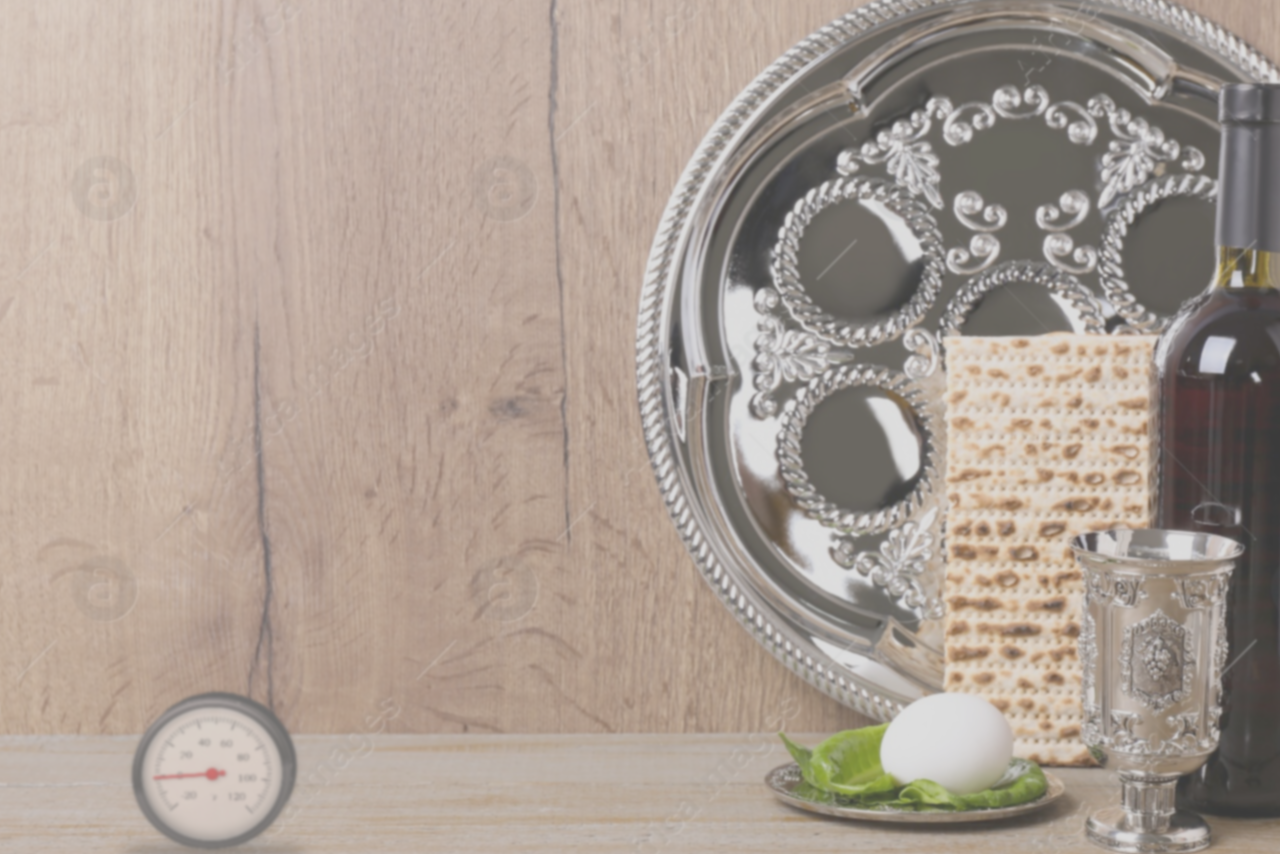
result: 0 °F
